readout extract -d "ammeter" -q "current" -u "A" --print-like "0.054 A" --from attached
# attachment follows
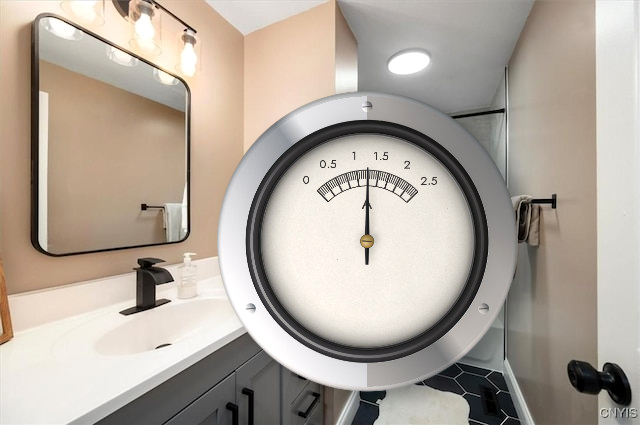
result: 1.25 A
